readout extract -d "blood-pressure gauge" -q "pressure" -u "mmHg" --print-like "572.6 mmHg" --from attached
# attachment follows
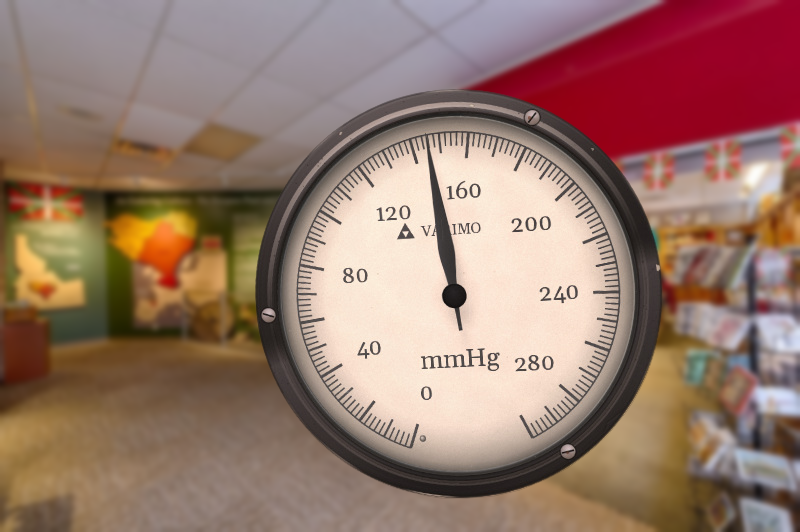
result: 146 mmHg
